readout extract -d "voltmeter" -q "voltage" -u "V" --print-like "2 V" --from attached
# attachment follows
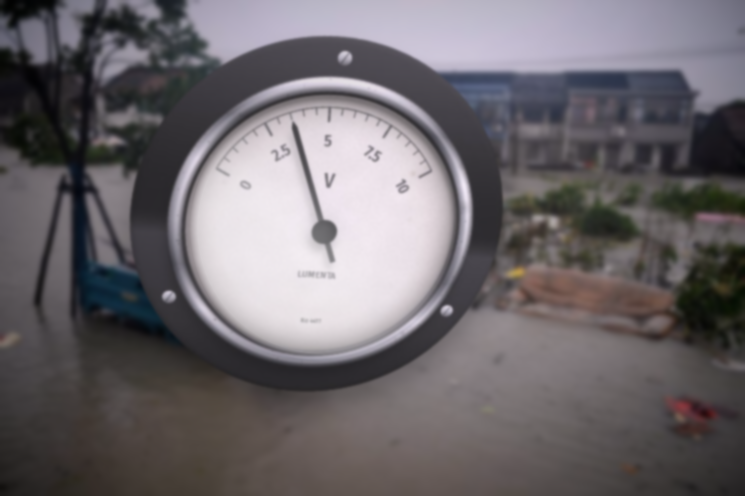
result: 3.5 V
